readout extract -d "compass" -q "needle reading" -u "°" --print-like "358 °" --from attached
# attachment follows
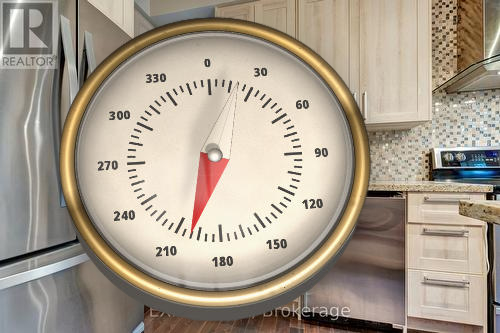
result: 200 °
